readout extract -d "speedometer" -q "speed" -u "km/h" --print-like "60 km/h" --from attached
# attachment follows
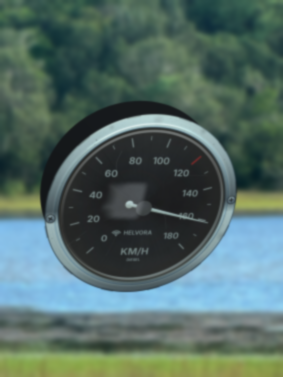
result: 160 km/h
